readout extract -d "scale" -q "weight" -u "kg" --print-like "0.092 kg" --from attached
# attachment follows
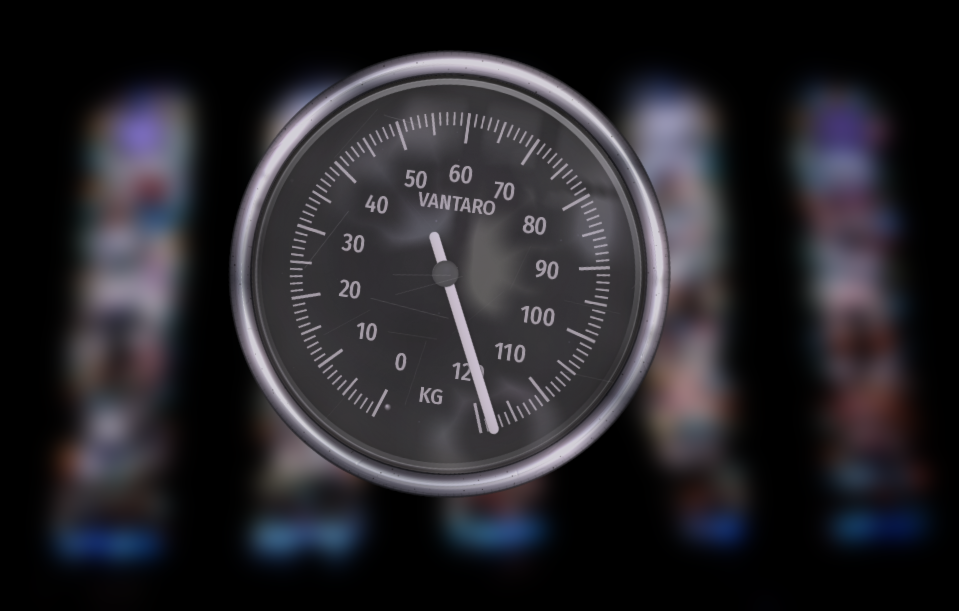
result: 118 kg
